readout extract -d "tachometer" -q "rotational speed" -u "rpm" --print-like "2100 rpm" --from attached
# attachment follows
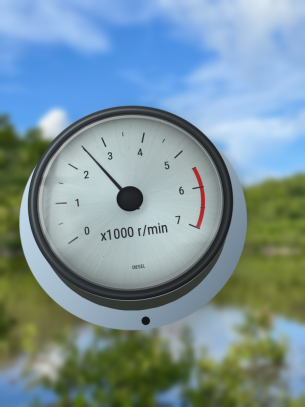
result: 2500 rpm
